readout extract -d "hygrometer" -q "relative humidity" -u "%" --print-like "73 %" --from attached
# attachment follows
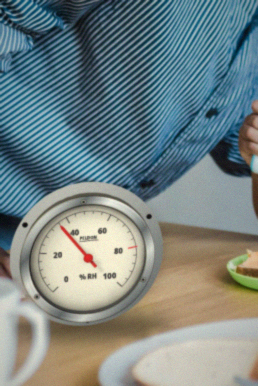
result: 36 %
